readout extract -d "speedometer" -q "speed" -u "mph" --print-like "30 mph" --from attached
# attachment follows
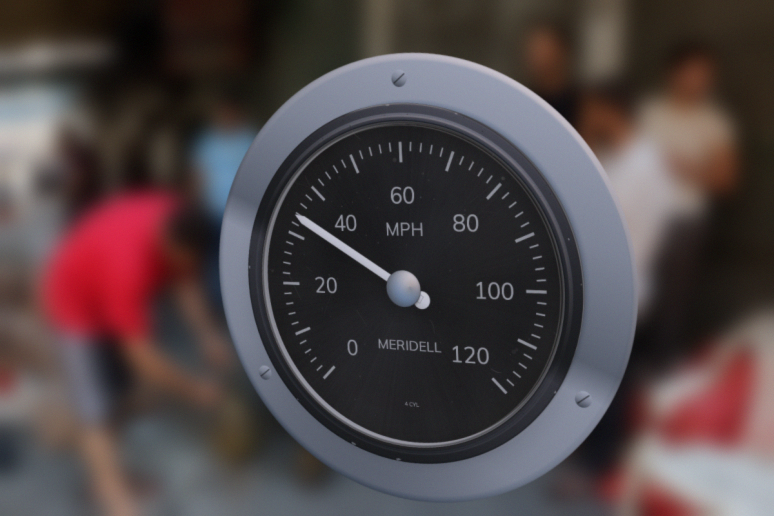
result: 34 mph
